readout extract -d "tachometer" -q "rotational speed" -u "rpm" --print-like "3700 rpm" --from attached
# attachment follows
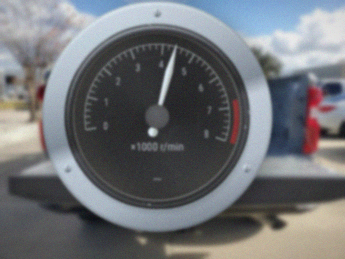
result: 4400 rpm
